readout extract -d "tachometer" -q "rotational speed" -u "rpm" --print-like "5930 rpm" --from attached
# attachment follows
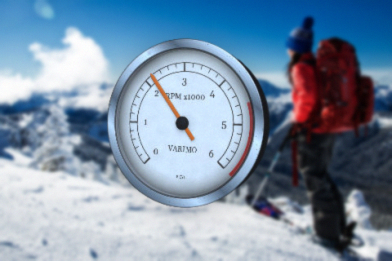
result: 2200 rpm
